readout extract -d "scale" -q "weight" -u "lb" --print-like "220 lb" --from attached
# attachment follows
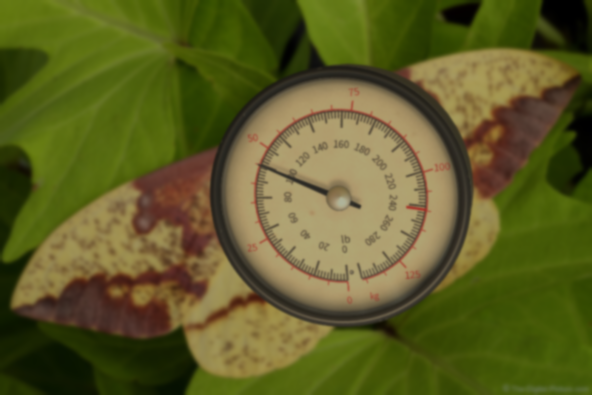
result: 100 lb
